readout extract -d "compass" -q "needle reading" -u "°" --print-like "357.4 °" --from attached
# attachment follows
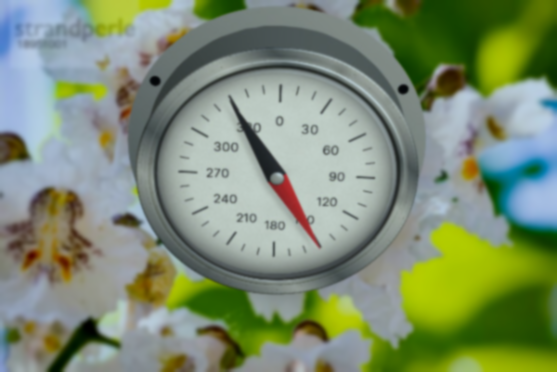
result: 150 °
